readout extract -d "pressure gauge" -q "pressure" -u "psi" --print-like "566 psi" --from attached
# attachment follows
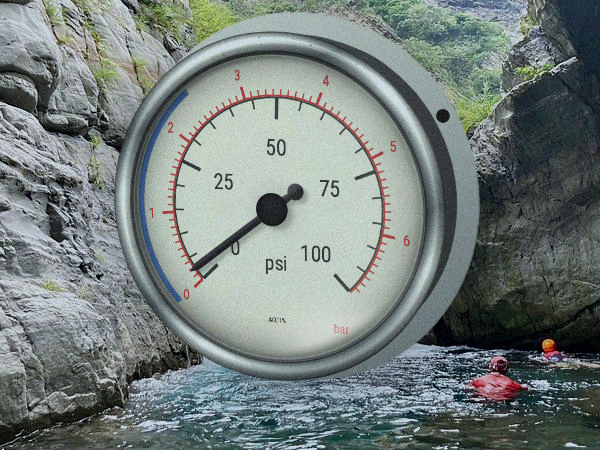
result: 2.5 psi
